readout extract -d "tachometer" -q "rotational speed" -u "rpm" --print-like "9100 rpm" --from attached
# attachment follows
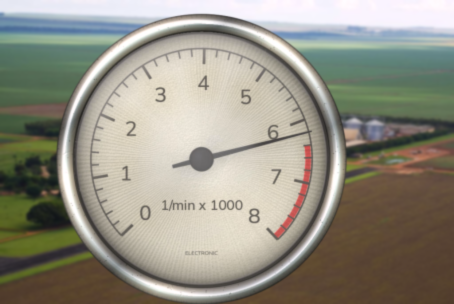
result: 6200 rpm
